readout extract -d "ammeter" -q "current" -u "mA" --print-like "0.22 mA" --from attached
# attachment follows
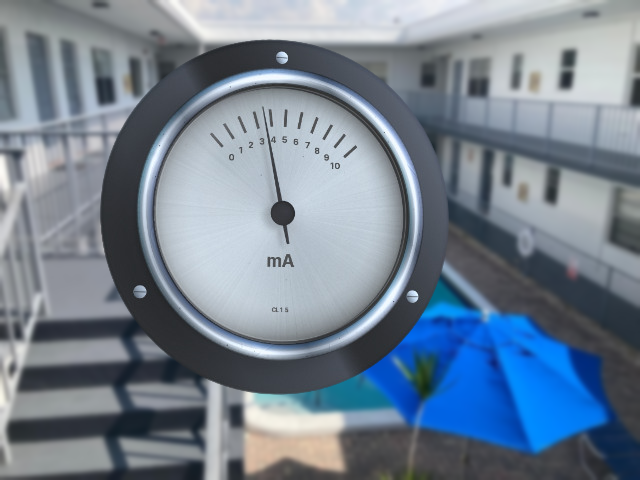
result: 3.5 mA
